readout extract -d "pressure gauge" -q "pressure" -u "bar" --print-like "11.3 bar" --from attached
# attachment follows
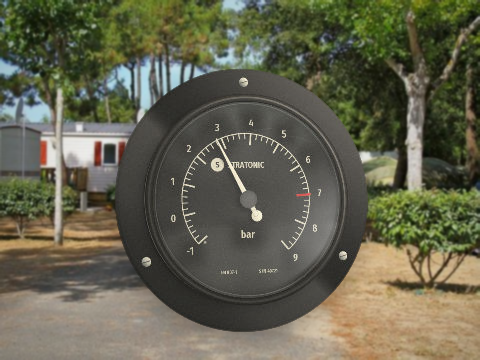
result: 2.8 bar
